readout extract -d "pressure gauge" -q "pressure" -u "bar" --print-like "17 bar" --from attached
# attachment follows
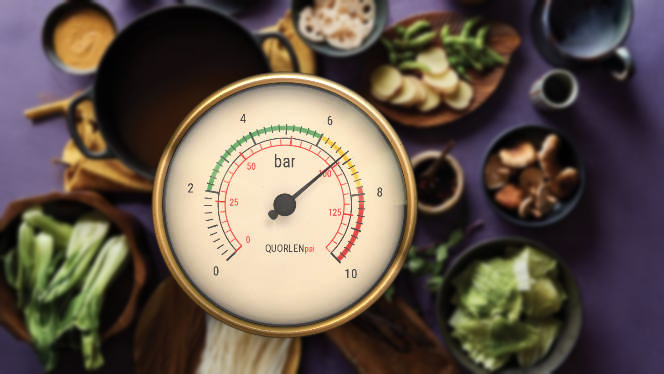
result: 6.8 bar
